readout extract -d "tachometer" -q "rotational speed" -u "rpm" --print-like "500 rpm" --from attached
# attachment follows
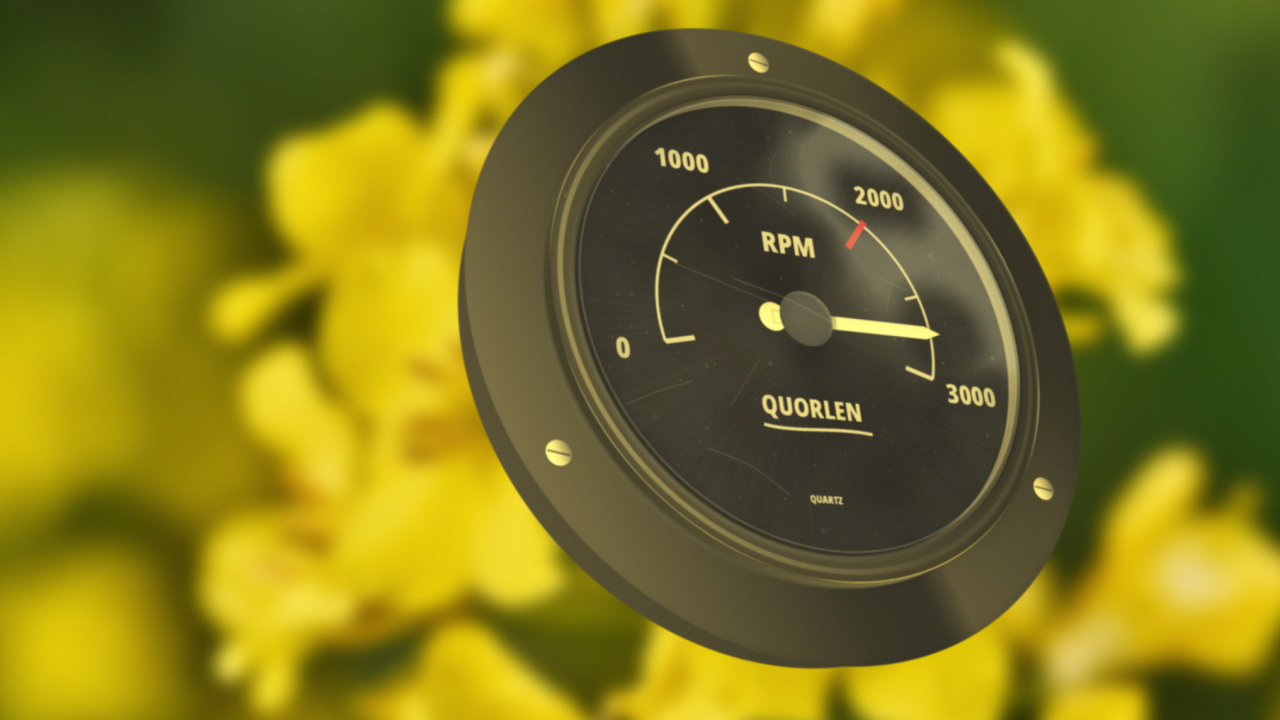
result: 2750 rpm
